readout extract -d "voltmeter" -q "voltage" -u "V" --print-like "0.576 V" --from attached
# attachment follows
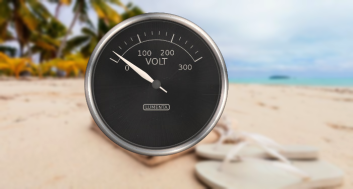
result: 20 V
